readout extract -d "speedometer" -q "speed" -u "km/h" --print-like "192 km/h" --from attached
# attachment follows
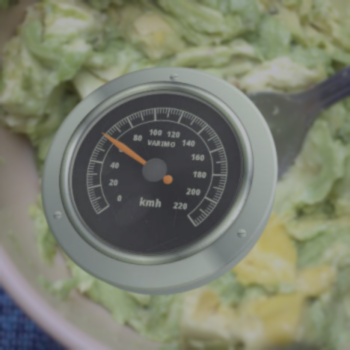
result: 60 km/h
